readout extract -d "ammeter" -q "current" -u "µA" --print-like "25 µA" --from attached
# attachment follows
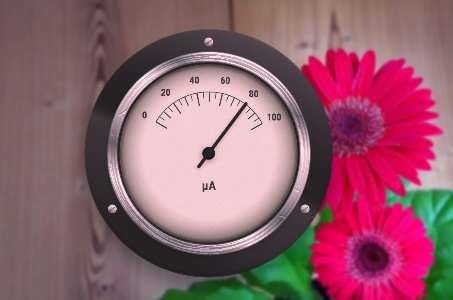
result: 80 µA
